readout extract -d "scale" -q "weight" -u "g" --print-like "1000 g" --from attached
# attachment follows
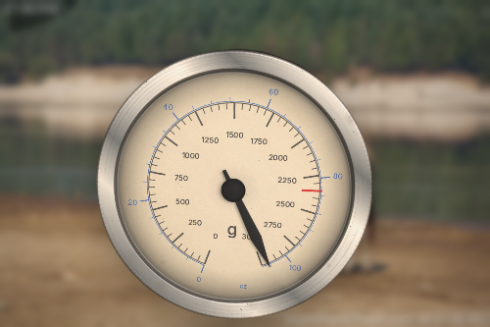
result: 2950 g
